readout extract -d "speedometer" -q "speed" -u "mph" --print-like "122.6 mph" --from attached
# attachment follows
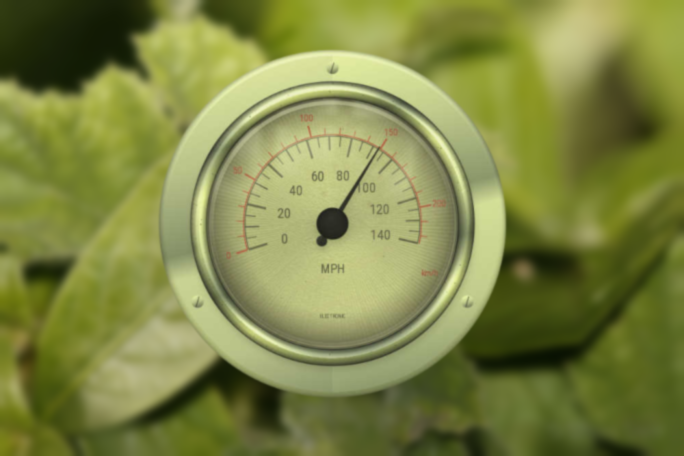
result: 92.5 mph
